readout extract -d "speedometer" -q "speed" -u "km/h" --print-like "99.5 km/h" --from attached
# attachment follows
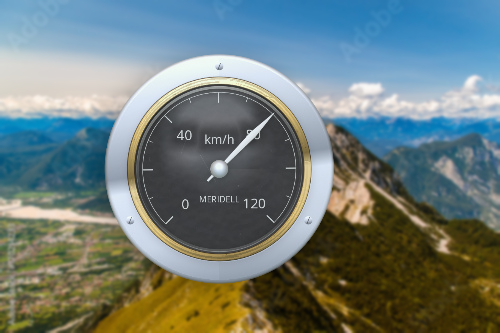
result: 80 km/h
